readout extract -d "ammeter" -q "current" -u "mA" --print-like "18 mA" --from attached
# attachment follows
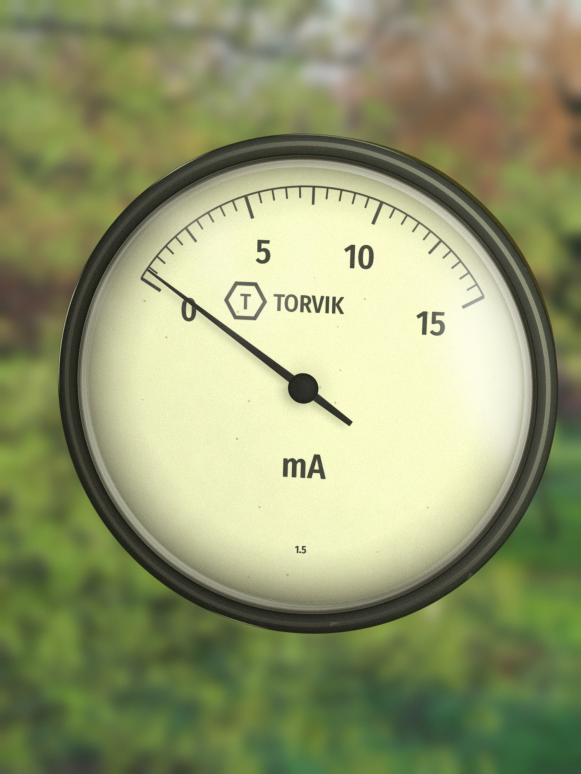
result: 0.5 mA
